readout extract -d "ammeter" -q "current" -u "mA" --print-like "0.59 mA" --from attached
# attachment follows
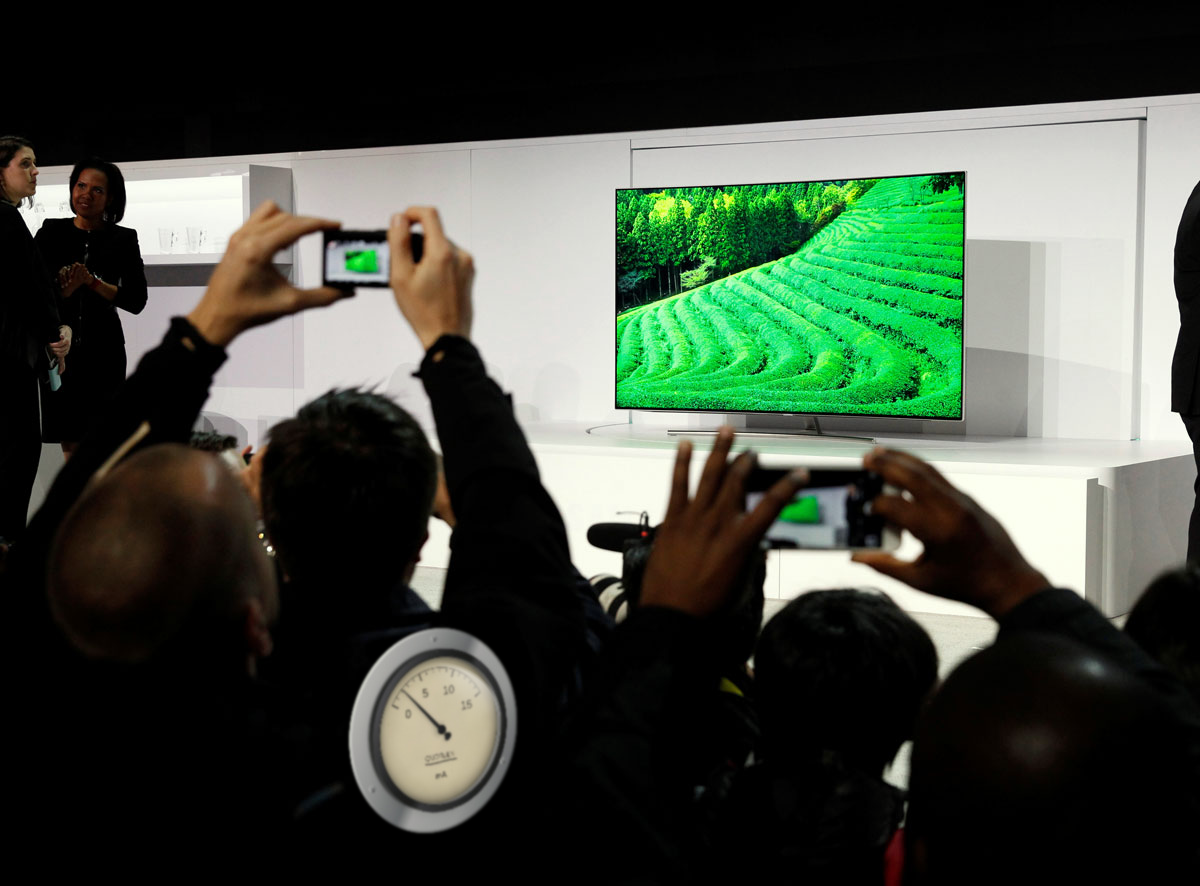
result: 2 mA
